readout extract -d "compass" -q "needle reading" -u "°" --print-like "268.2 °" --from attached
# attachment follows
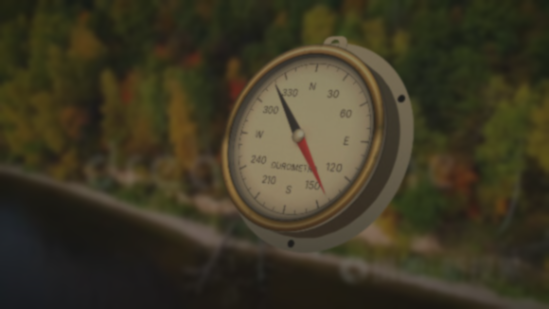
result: 140 °
